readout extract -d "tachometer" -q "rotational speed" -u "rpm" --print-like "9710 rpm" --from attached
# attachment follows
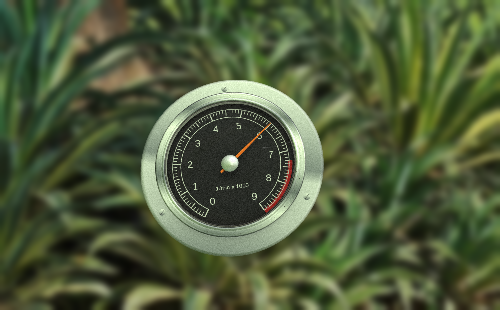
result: 6000 rpm
